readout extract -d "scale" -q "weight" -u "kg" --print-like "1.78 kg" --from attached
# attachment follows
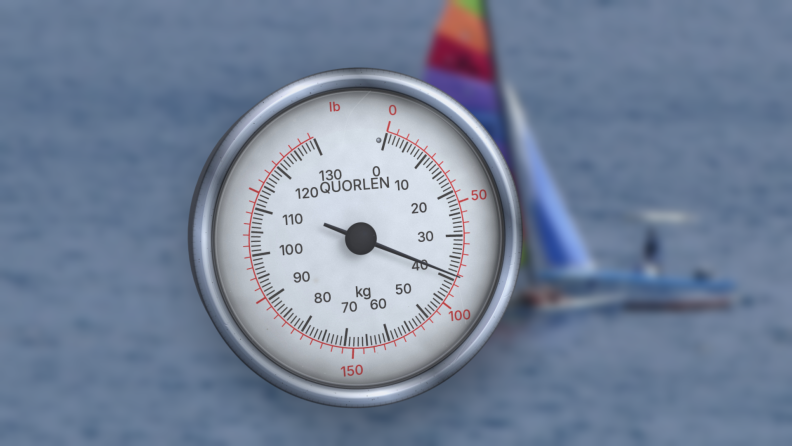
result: 39 kg
